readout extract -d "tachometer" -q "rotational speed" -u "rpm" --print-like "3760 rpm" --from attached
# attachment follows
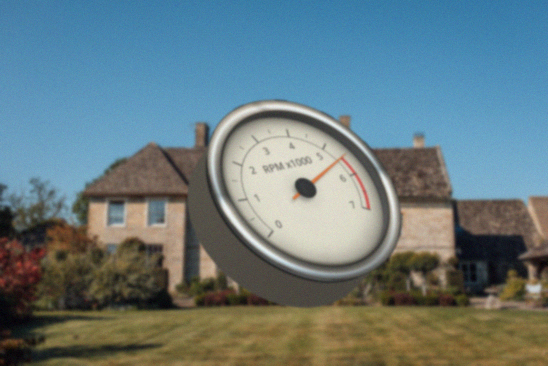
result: 5500 rpm
